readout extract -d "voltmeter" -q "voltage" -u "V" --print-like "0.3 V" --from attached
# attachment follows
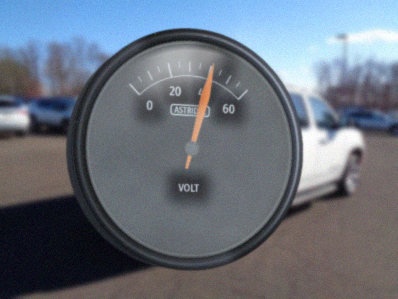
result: 40 V
